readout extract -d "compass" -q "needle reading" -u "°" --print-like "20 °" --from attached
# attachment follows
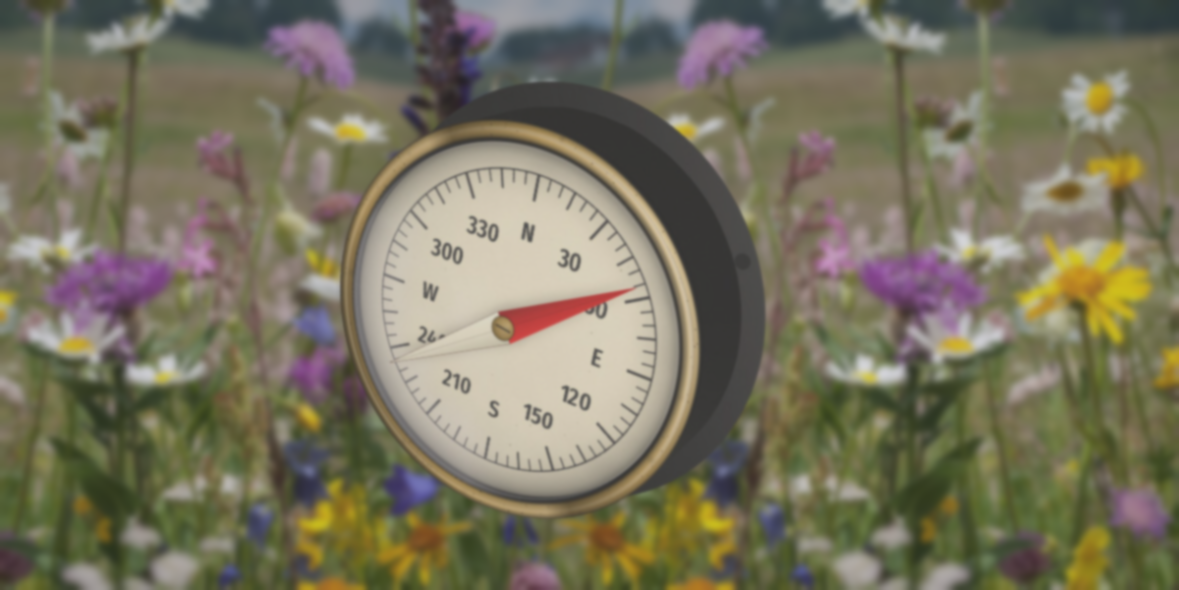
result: 55 °
